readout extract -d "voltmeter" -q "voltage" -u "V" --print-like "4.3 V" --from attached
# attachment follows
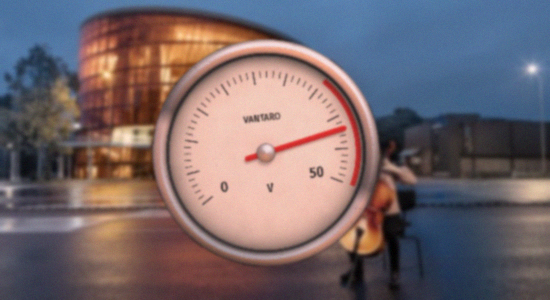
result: 42 V
